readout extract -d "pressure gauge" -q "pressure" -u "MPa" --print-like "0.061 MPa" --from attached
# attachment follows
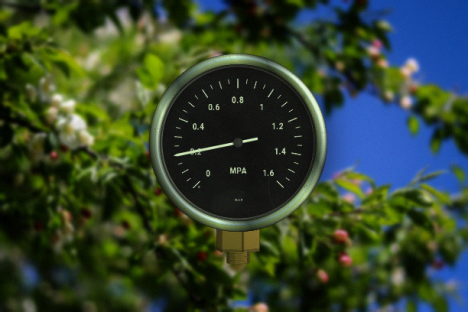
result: 0.2 MPa
